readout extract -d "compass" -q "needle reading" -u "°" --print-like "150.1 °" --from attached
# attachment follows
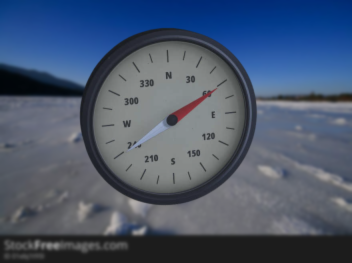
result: 60 °
